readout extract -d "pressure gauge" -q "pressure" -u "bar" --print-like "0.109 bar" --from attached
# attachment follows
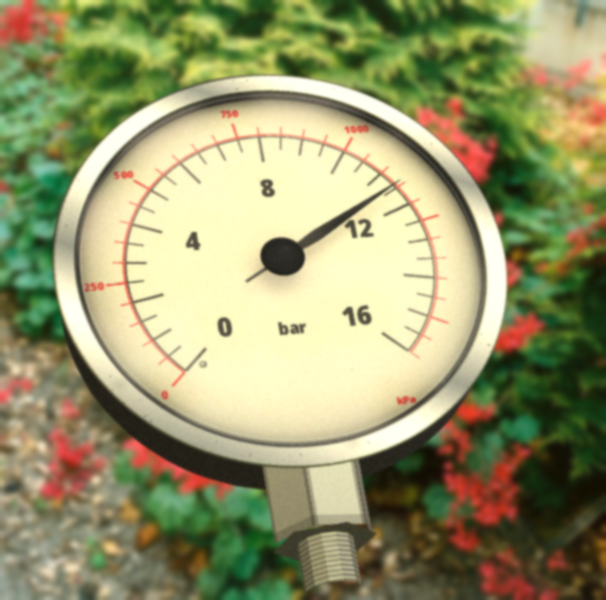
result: 11.5 bar
